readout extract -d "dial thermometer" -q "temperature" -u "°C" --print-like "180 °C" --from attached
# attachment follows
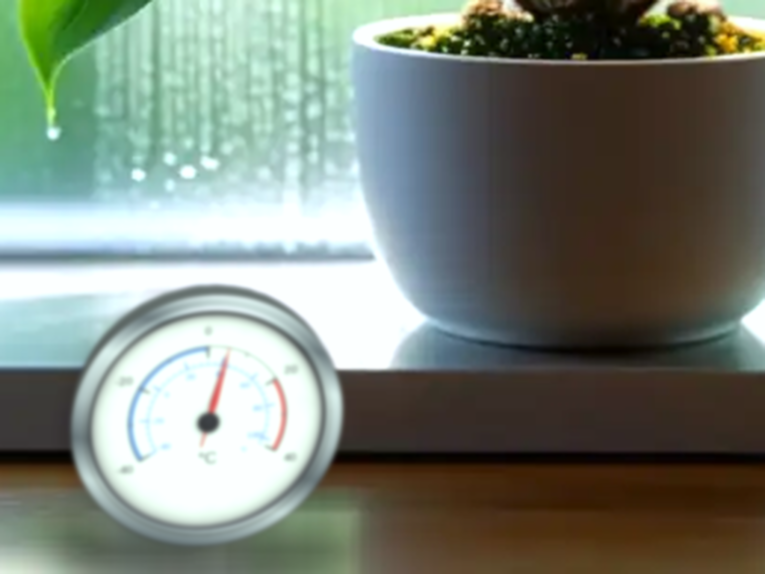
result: 5 °C
